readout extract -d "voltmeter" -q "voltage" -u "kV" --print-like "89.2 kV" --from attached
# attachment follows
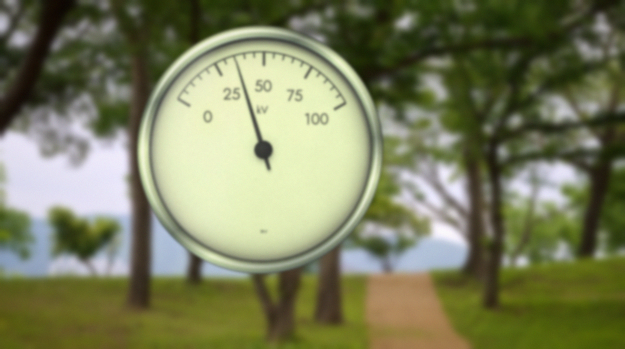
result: 35 kV
